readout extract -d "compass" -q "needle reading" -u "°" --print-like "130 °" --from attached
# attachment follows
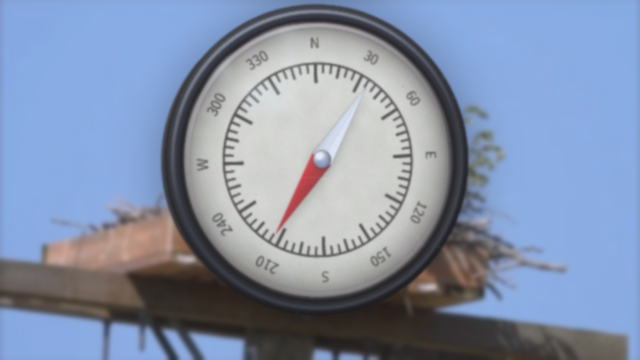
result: 215 °
